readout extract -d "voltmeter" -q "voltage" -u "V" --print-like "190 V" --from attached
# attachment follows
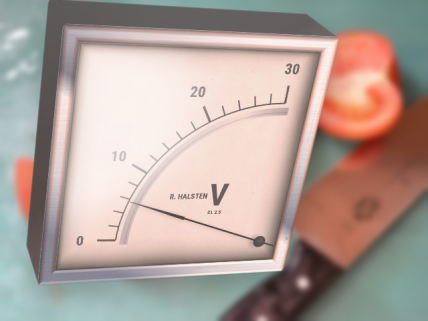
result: 6 V
